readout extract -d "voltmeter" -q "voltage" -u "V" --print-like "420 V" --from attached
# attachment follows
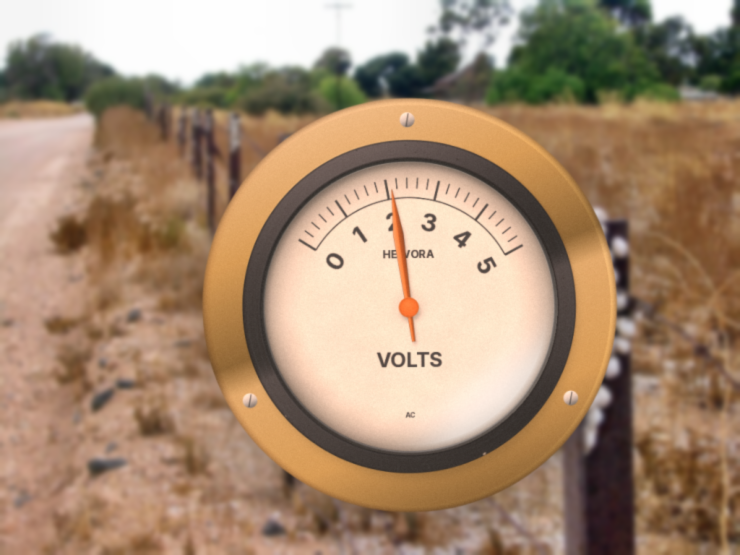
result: 2.1 V
